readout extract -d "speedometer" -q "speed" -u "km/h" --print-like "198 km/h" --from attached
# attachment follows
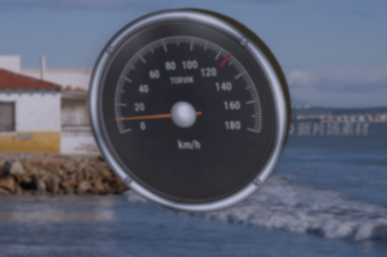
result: 10 km/h
